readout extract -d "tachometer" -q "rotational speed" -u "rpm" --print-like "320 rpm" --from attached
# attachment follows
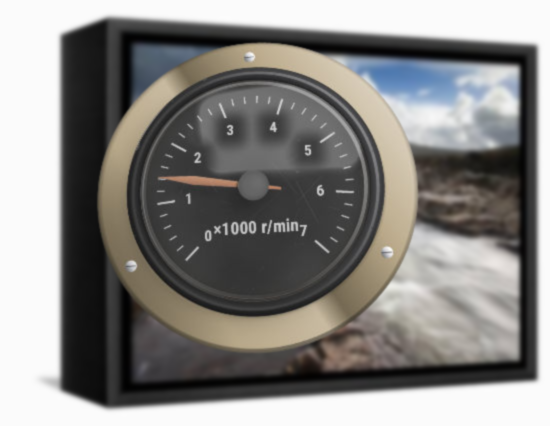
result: 1400 rpm
